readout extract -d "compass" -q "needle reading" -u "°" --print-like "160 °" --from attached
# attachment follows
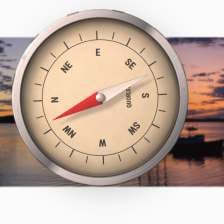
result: 337.5 °
